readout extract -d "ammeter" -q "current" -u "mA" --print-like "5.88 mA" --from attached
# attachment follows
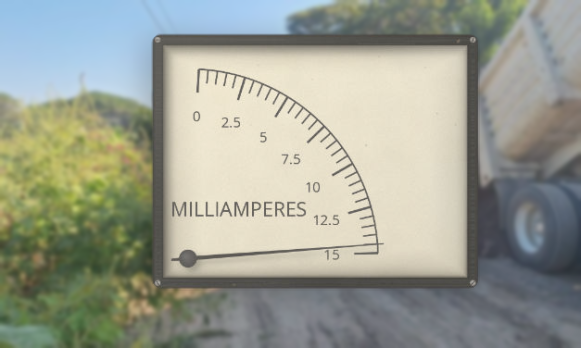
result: 14.5 mA
